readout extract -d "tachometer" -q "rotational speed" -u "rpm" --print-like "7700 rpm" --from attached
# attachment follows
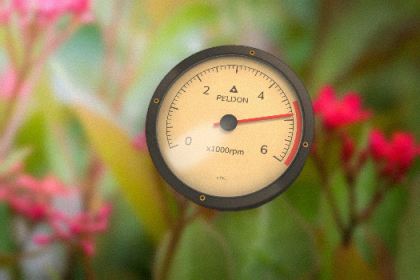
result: 4900 rpm
